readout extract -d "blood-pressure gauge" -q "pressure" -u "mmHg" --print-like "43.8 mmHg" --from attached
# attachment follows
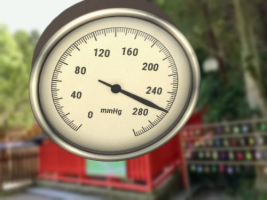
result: 260 mmHg
